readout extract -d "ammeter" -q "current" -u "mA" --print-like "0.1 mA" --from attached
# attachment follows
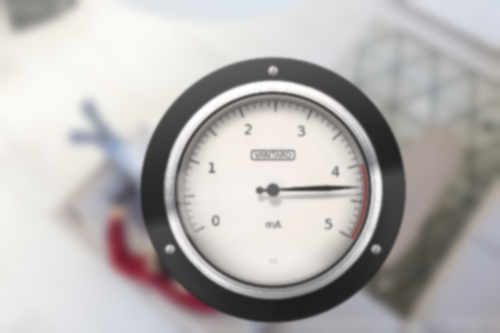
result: 4.3 mA
